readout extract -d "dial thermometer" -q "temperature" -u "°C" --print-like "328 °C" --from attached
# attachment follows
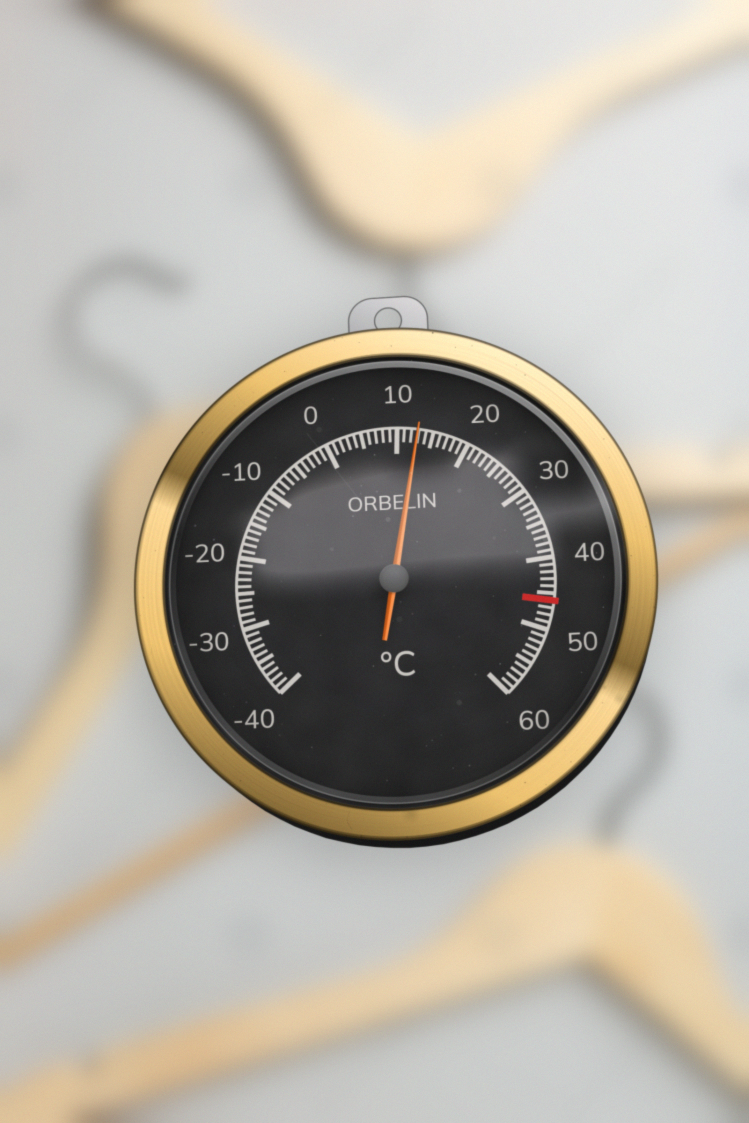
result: 13 °C
